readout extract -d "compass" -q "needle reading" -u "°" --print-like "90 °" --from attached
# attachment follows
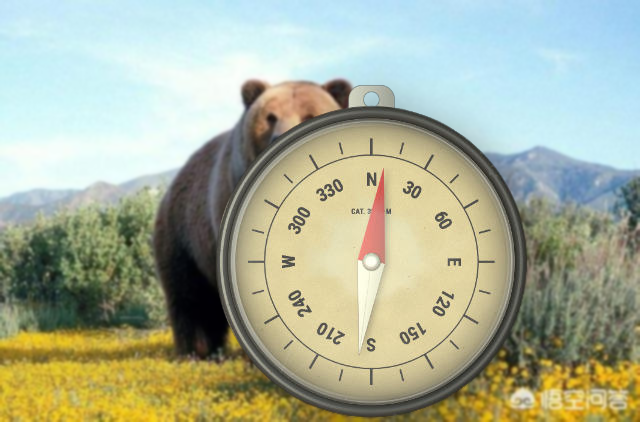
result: 7.5 °
